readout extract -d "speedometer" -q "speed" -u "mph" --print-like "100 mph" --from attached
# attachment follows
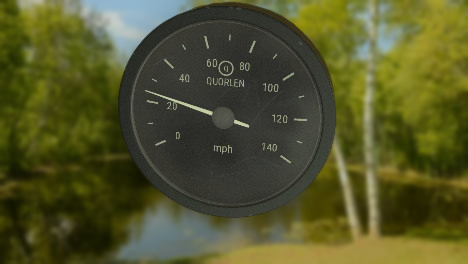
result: 25 mph
